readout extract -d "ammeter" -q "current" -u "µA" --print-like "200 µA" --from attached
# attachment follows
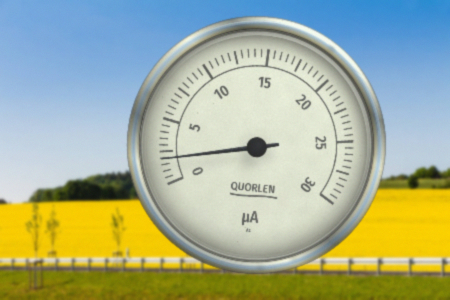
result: 2 µA
